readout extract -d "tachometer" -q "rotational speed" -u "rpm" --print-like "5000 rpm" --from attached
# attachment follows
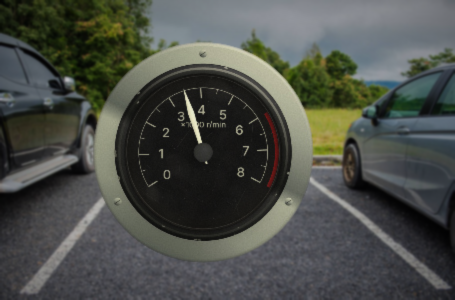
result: 3500 rpm
